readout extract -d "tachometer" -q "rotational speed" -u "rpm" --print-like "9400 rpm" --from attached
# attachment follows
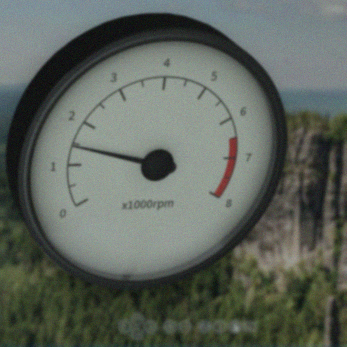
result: 1500 rpm
